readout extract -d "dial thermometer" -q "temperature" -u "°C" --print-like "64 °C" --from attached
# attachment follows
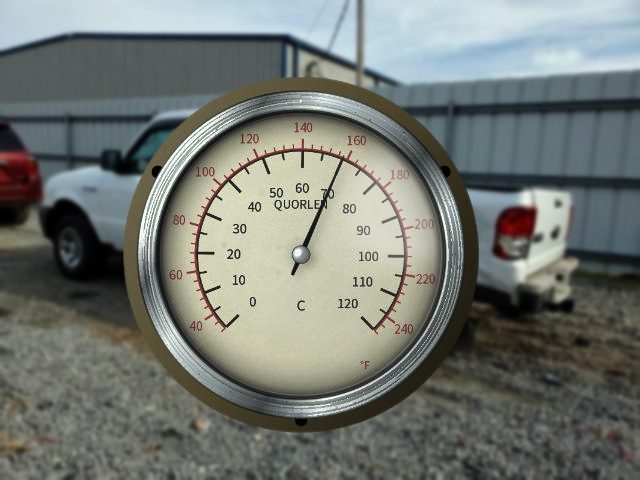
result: 70 °C
